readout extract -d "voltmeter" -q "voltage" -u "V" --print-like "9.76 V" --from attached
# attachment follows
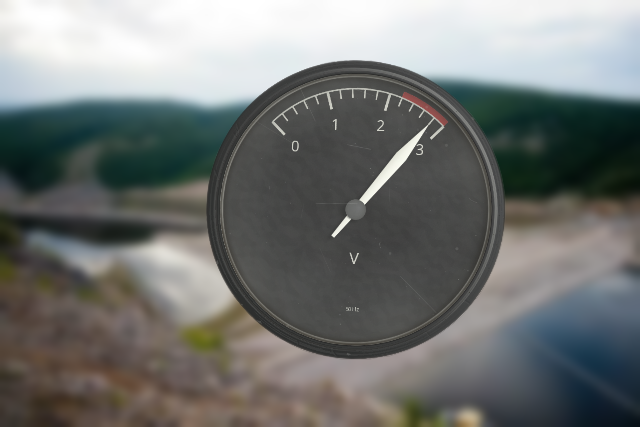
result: 2.8 V
